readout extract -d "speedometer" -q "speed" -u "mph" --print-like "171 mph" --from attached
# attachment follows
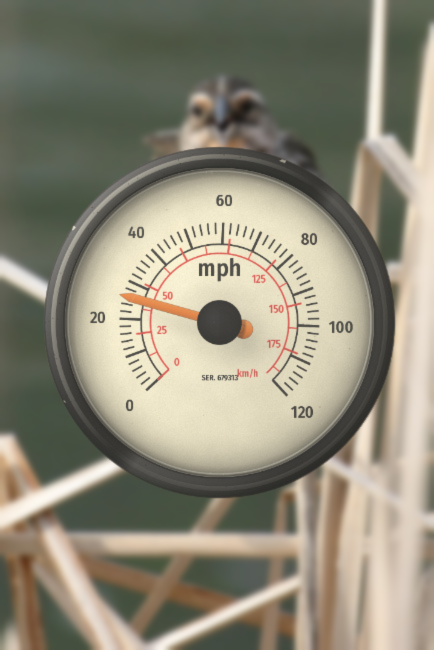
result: 26 mph
